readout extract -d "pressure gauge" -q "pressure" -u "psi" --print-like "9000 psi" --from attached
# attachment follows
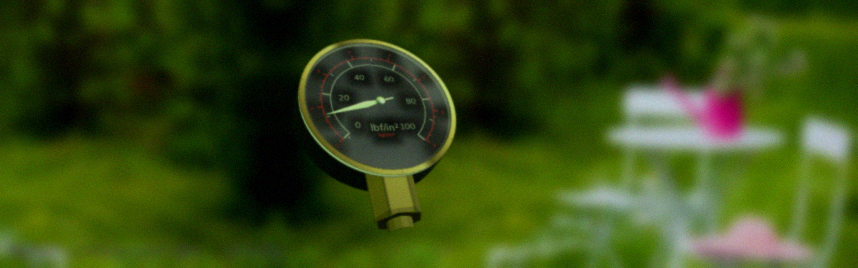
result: 10 psi
